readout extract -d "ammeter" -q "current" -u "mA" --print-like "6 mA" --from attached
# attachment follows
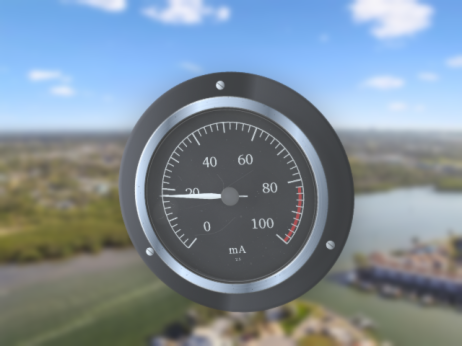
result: 18 mA
